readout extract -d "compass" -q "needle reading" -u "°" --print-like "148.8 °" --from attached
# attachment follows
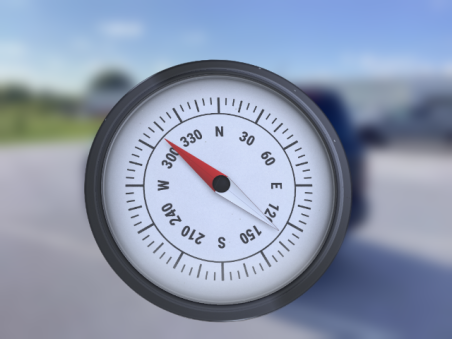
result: 310 °
